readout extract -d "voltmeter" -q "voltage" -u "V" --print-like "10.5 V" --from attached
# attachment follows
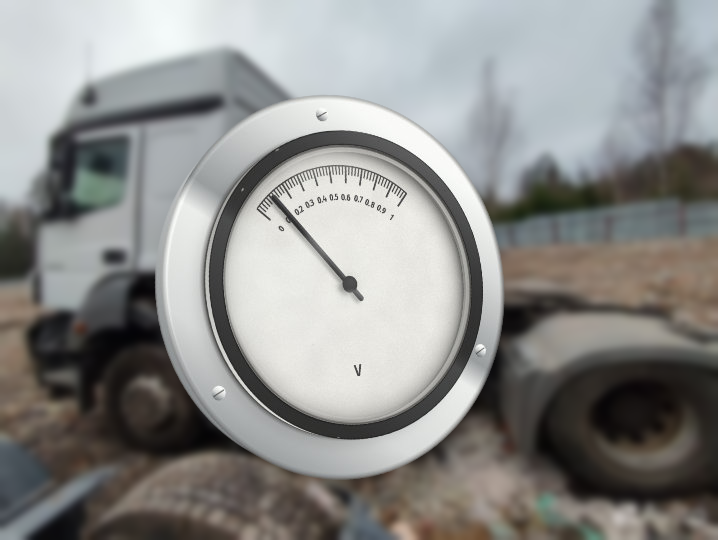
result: 0.1 V
